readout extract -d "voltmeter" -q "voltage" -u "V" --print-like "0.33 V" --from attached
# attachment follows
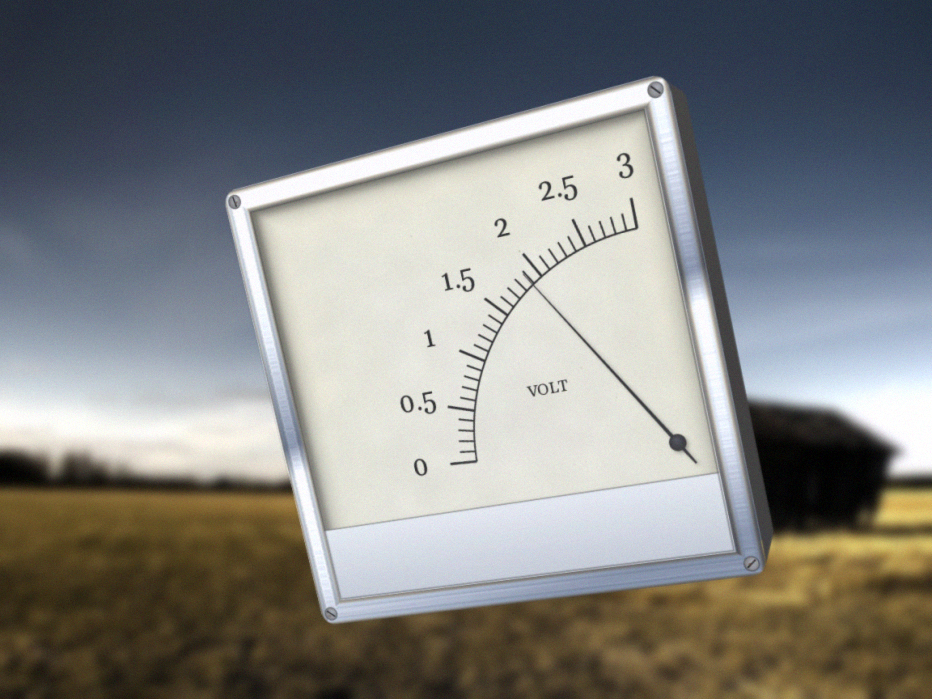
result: 1.9 V
